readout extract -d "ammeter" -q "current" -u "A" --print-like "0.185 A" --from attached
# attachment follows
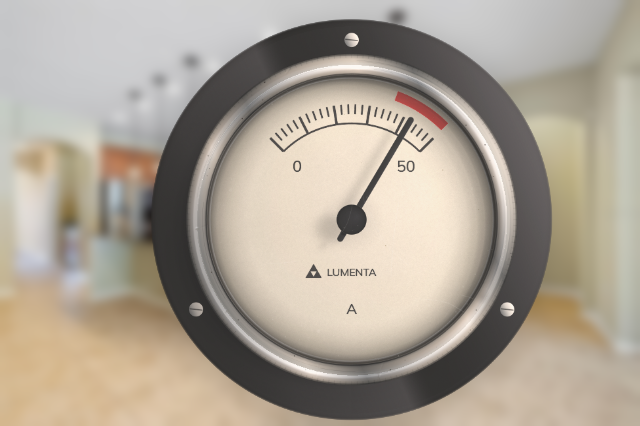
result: 42 A
